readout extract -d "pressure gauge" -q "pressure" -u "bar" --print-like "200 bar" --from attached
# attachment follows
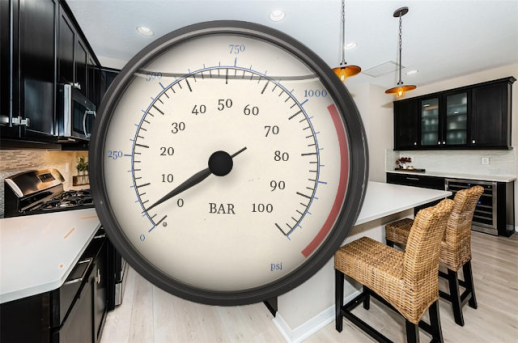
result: 4 bar
